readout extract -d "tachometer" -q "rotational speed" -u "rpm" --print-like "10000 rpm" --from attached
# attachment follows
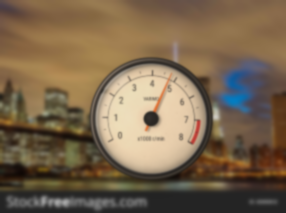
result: 4750 rpm
